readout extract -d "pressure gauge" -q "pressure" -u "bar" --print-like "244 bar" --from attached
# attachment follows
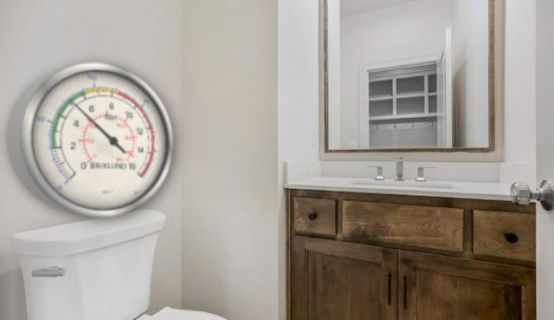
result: 5 bar
